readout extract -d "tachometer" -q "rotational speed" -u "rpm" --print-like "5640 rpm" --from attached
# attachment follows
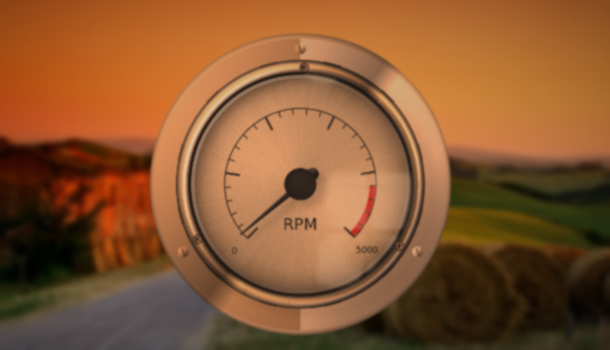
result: 100 rpm
